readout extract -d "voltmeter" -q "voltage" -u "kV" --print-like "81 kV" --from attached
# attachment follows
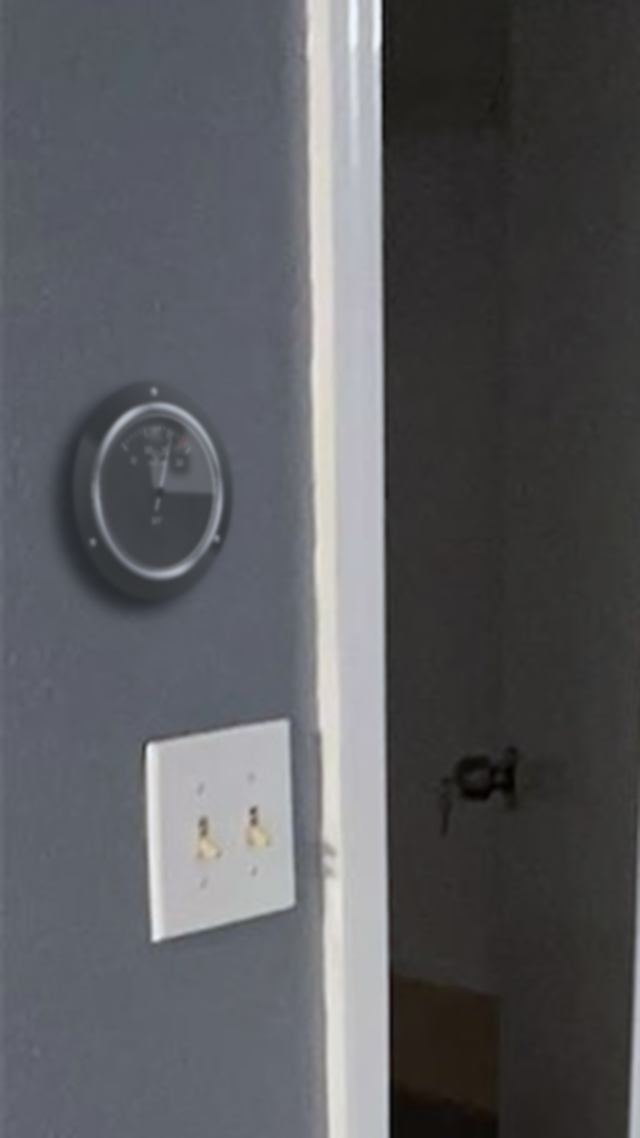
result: 20 kV
